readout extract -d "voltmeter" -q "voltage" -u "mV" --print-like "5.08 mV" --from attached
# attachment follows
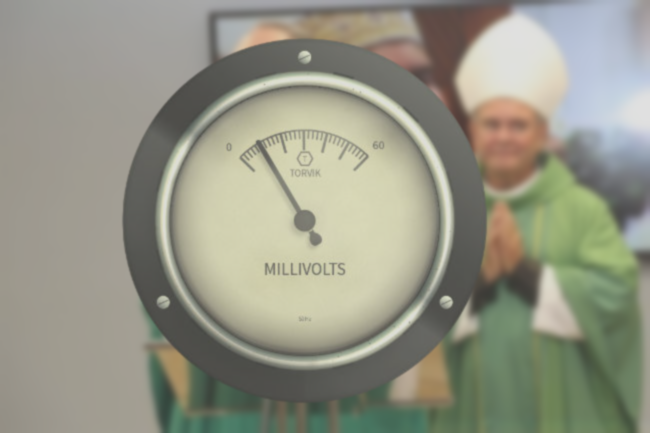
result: 10 mV
